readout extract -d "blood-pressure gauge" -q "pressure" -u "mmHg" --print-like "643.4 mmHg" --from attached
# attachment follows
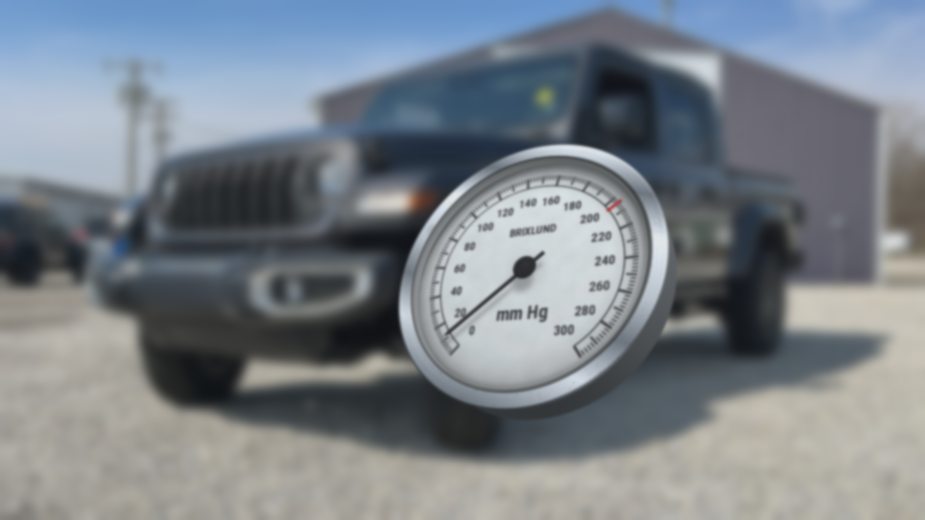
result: 10 mmHg
